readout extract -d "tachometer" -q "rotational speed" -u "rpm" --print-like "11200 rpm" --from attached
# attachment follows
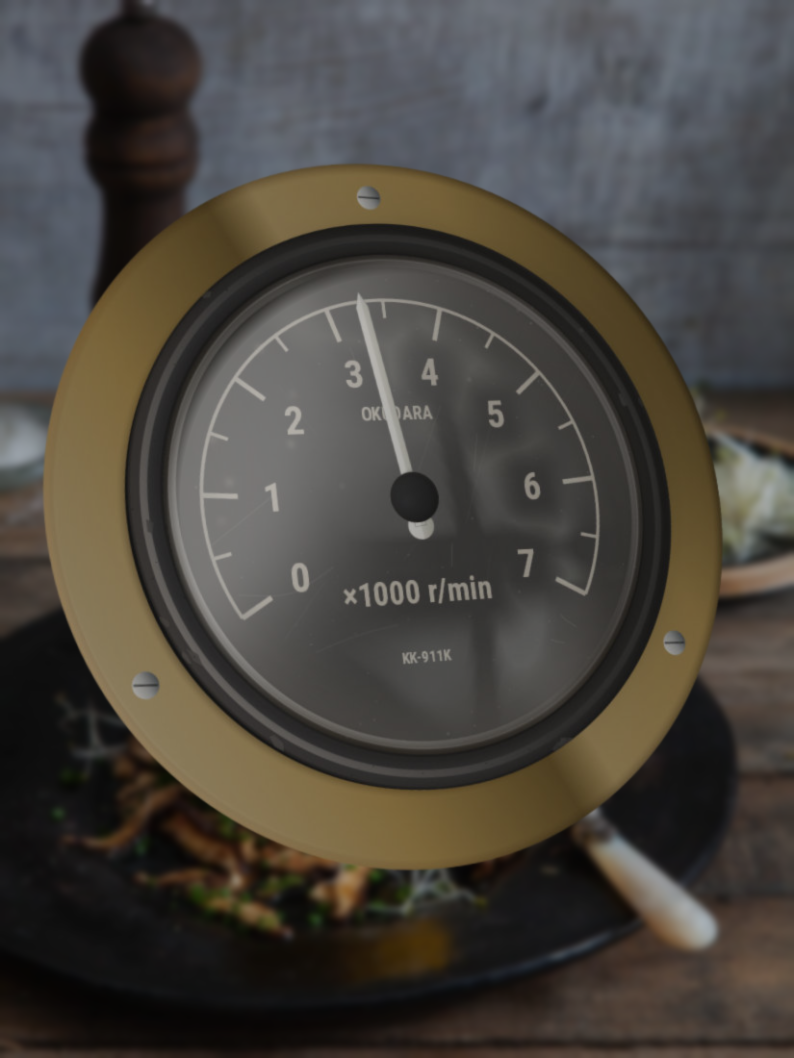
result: 3250 rpm
